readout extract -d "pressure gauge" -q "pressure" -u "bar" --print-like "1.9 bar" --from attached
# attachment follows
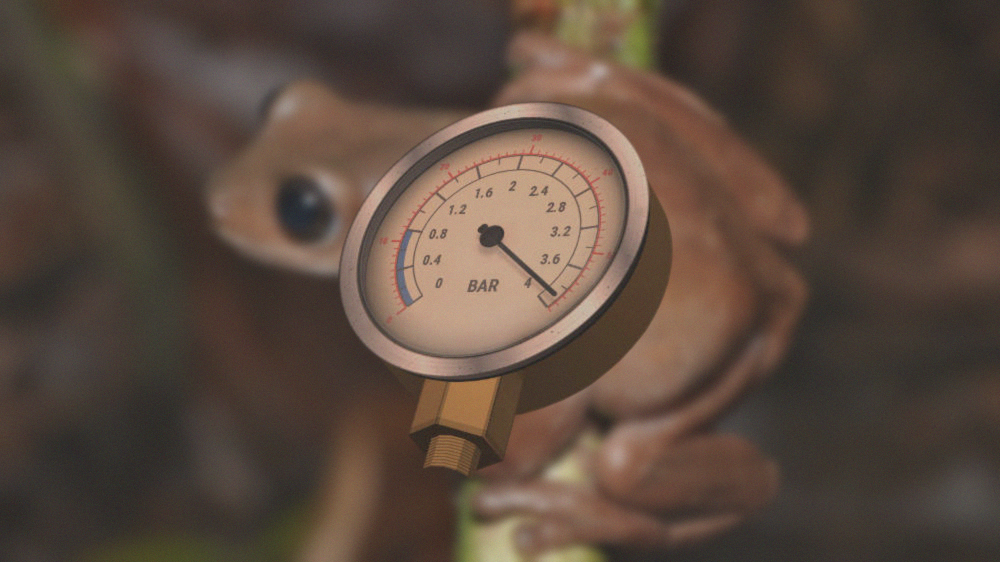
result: 3.9 bar
